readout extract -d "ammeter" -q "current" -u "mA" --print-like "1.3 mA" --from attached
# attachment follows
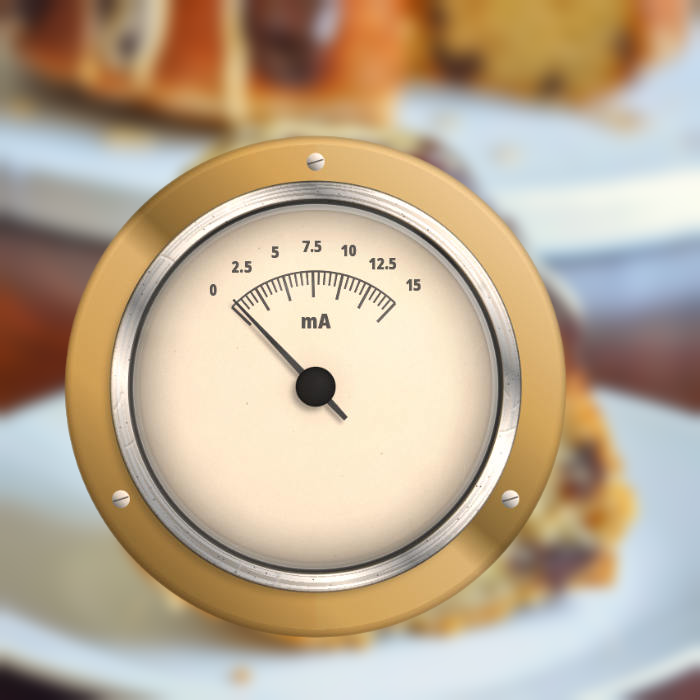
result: 0.5 mA
